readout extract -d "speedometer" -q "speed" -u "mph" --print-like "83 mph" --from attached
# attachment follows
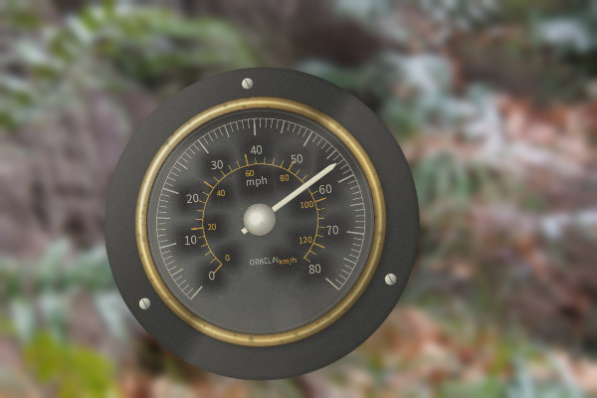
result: 57 mph
